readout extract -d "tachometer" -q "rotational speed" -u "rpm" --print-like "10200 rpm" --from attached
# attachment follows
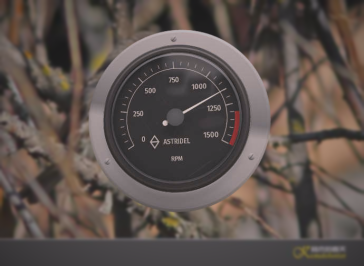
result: 1150 rpm
